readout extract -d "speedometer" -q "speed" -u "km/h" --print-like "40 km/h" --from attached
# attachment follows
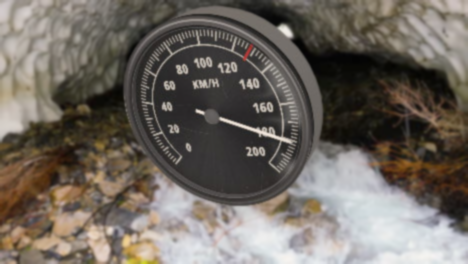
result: 180 km/h
